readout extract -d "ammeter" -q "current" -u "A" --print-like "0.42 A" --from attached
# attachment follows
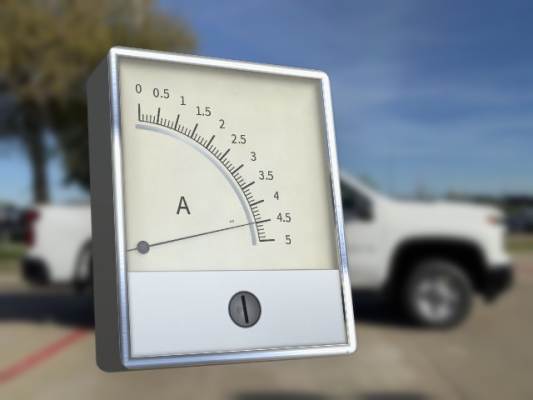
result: 4.5 A
